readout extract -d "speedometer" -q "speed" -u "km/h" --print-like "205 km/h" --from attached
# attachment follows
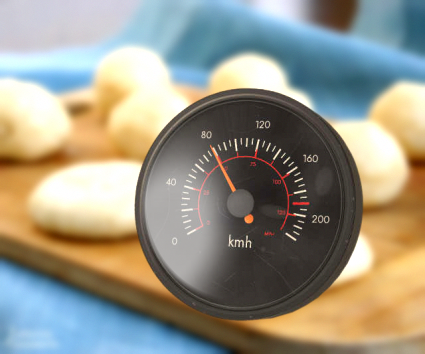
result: 80 km/h
